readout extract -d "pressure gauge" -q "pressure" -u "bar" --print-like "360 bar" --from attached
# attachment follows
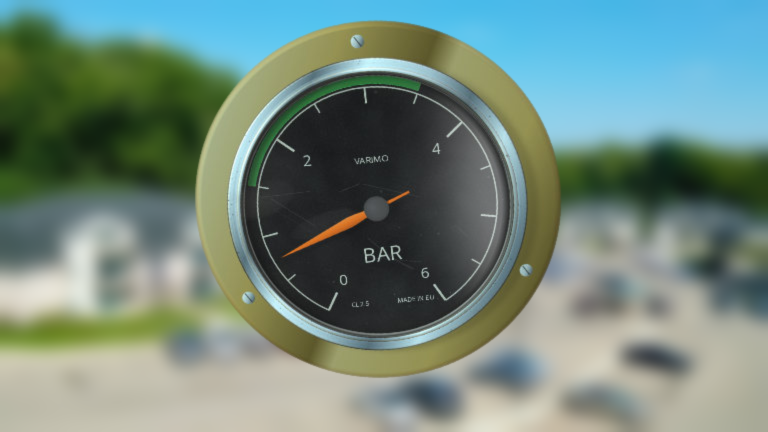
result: 0.75 bar
